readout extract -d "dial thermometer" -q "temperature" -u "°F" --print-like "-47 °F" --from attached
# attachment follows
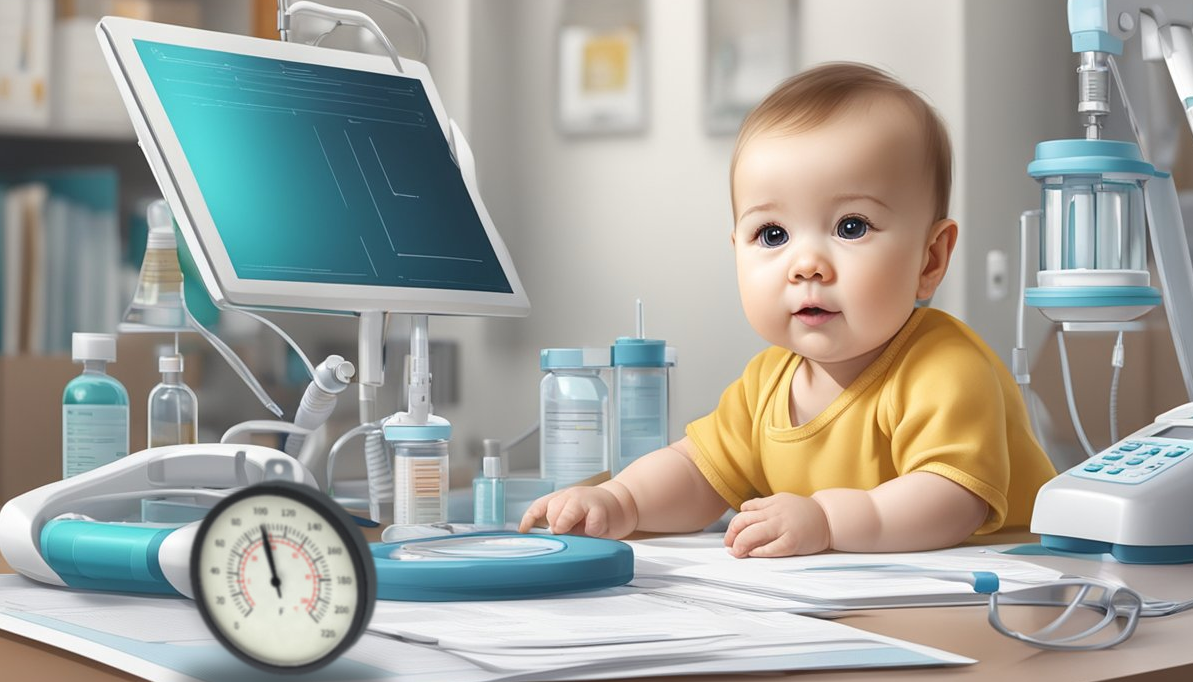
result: 100 °F
